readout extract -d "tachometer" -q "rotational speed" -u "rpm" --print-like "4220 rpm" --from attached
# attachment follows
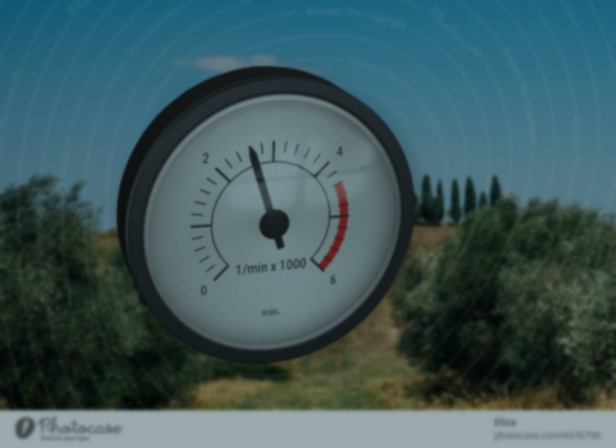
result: 2600 rpm
